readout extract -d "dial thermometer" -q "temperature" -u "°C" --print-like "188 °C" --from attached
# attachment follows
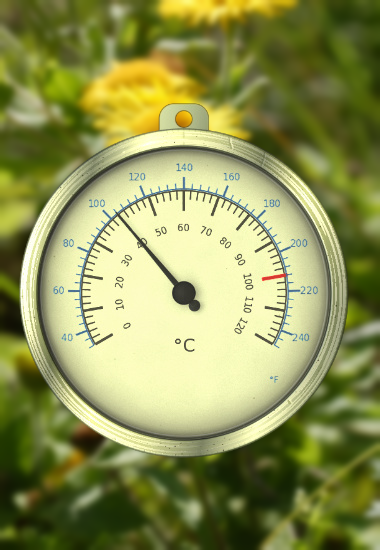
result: 40 °C
